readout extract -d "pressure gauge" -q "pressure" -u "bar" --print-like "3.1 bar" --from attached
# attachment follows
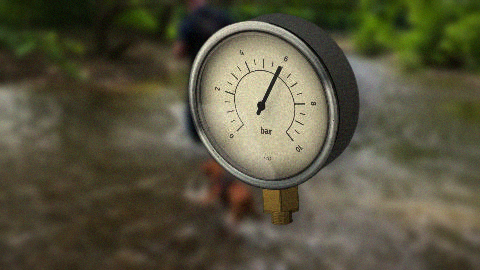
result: 6 bar
